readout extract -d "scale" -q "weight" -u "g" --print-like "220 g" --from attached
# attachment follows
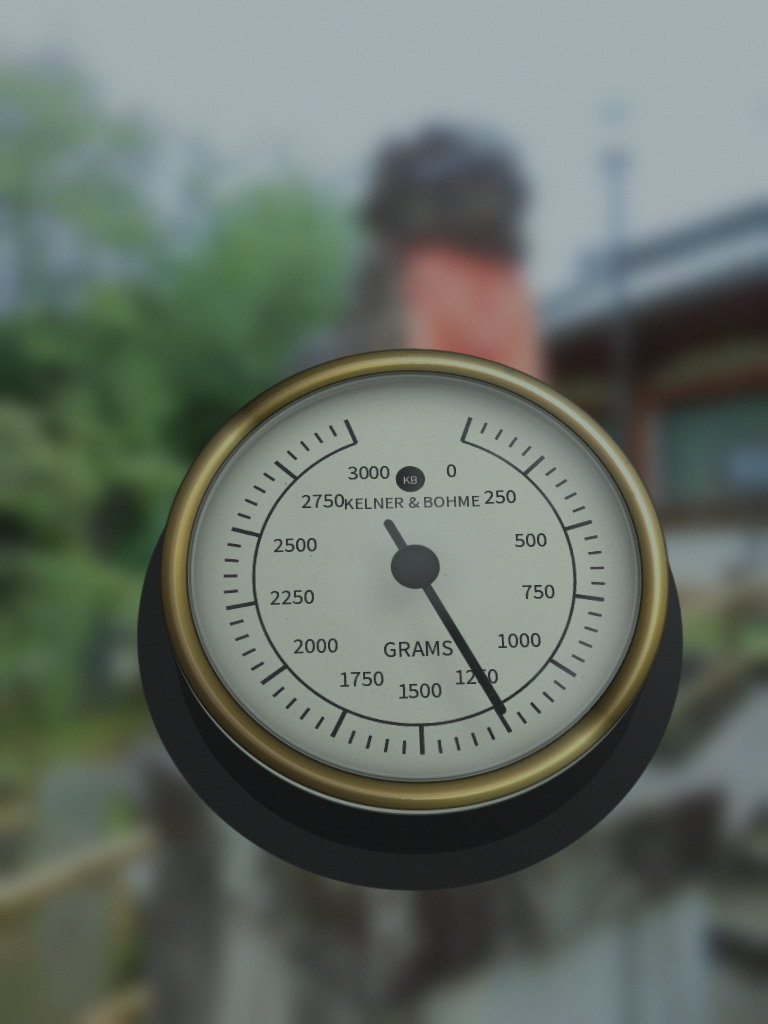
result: 1250 g
